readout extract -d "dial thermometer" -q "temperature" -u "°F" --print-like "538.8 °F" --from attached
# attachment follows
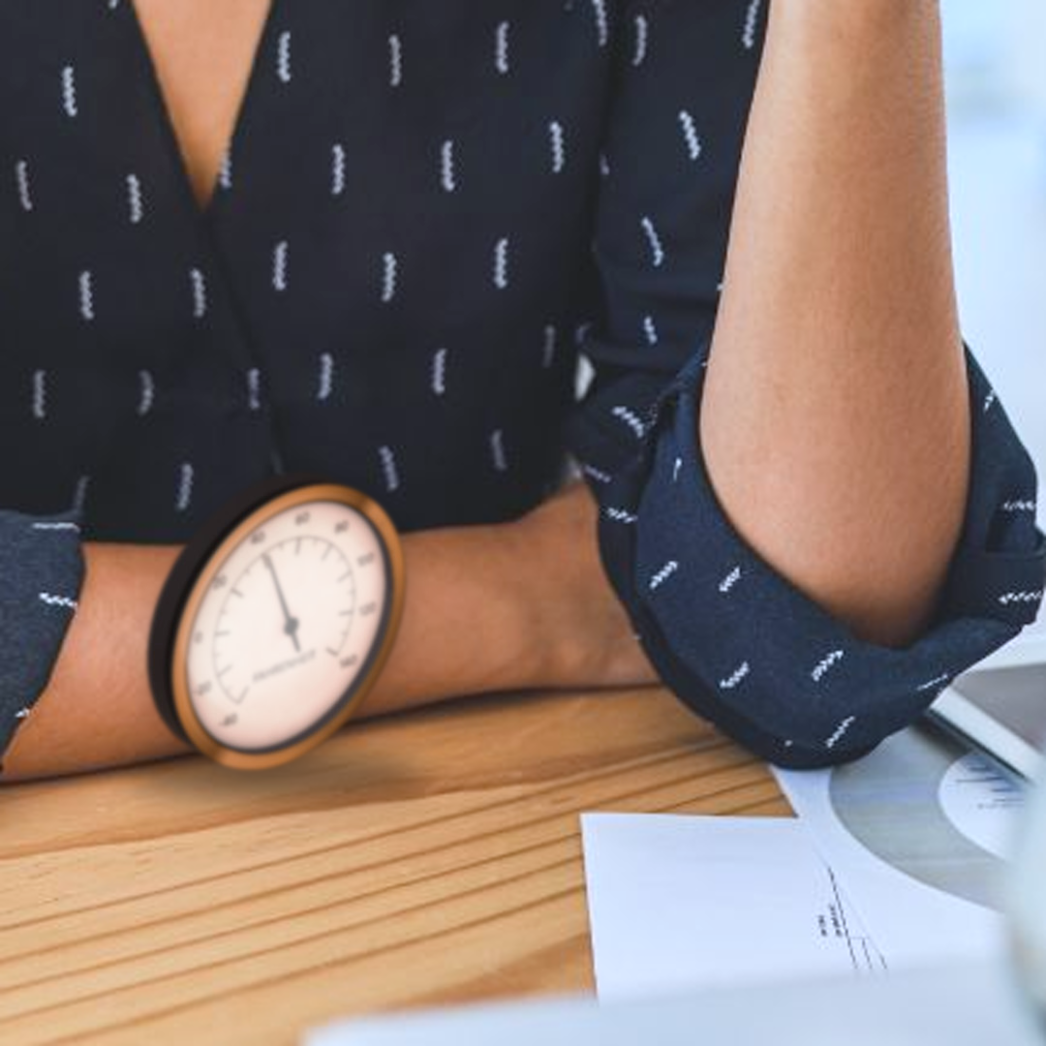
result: 40 °F
